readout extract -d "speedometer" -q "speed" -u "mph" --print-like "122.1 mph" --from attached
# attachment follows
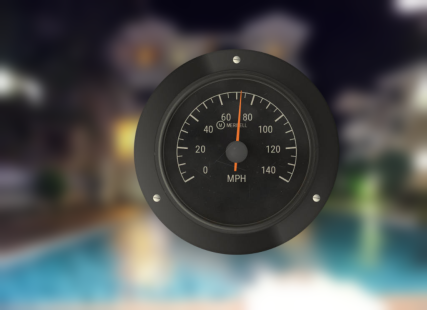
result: 72.5 mph
